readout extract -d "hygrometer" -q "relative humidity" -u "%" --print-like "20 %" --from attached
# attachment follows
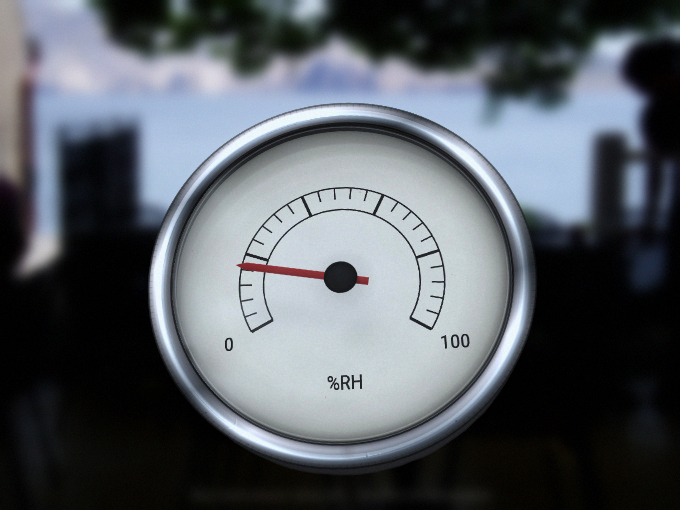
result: 16 %
